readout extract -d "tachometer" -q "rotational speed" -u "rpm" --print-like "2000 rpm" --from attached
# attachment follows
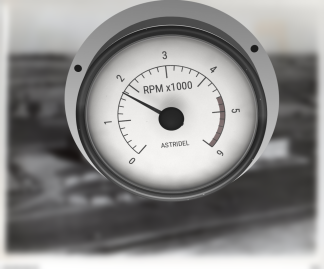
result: 1800 rpm
